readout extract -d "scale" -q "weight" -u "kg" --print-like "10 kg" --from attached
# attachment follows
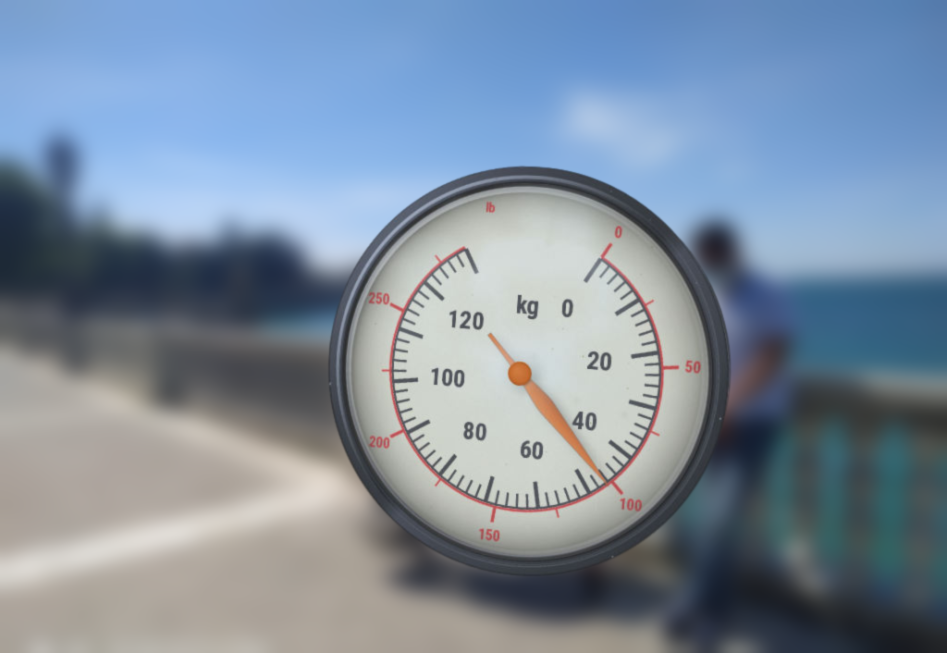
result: 46 kg
